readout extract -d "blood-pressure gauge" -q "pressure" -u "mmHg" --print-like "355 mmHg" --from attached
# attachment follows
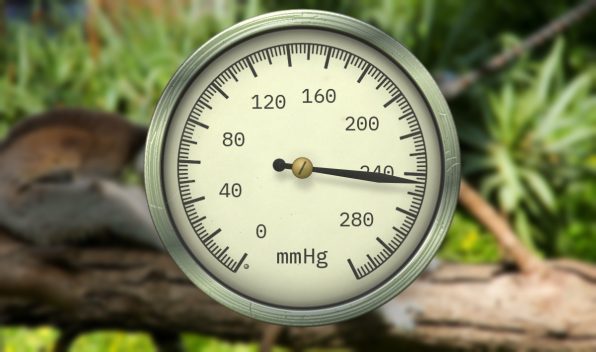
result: 244 mmHg
